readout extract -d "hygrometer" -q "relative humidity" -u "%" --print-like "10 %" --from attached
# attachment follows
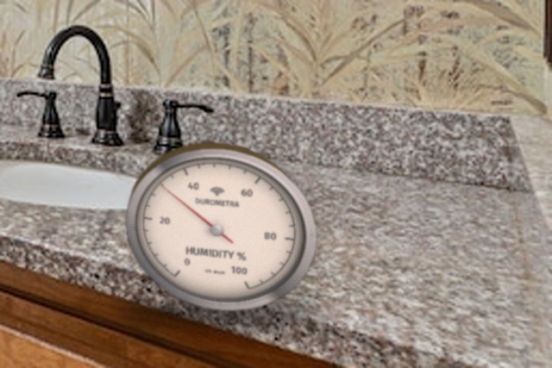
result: 32 %
